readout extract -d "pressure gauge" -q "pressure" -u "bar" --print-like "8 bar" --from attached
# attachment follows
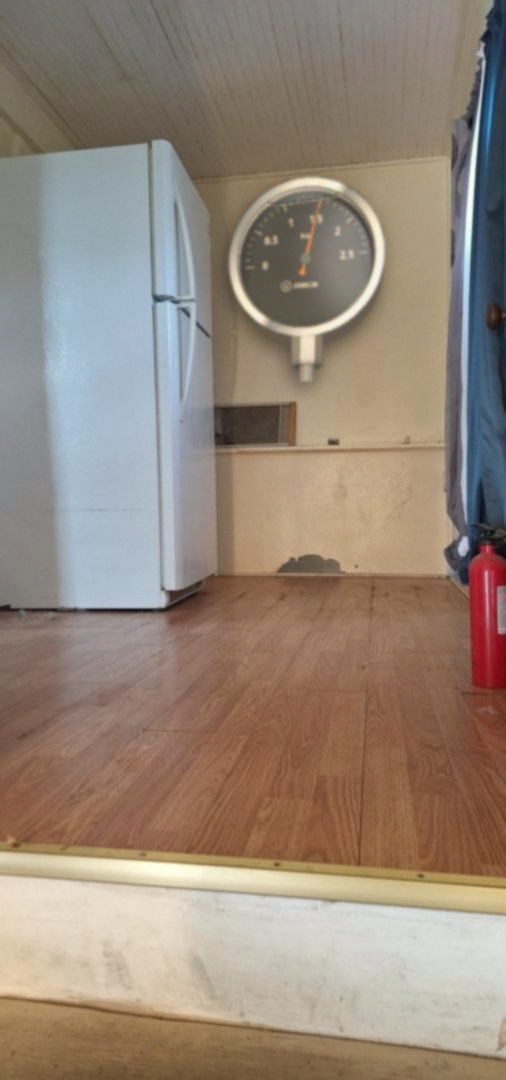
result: 1.5 bar
